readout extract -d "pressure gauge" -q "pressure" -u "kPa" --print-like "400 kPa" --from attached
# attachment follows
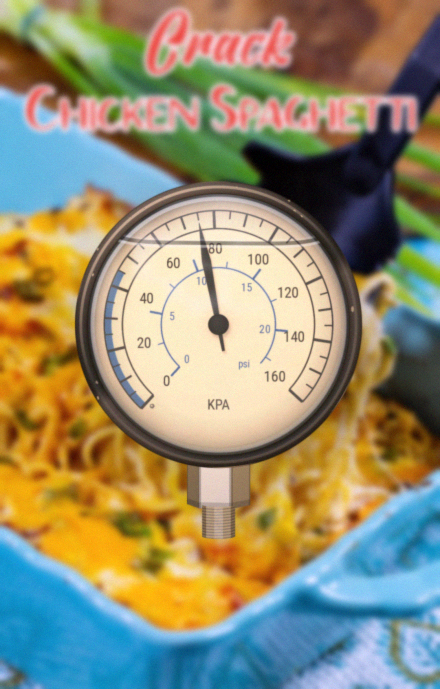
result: 75 kPa
